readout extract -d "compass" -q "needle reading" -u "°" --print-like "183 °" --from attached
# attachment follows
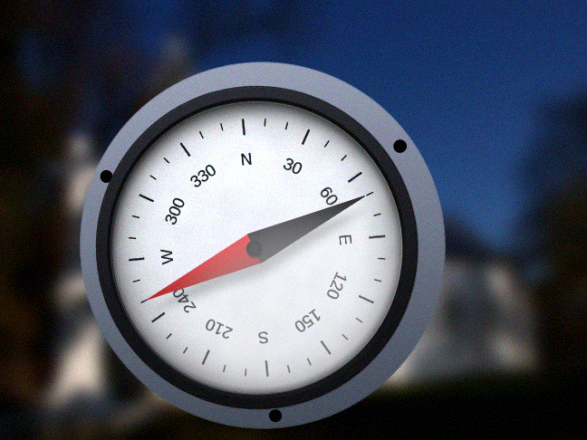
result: 250 °
